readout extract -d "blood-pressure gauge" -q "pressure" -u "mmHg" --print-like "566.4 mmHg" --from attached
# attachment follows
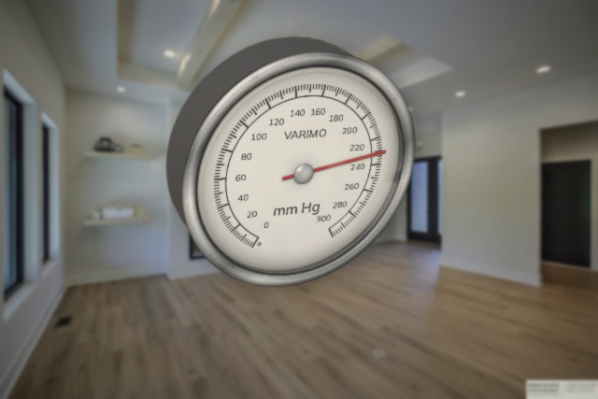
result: 230 mmHg
